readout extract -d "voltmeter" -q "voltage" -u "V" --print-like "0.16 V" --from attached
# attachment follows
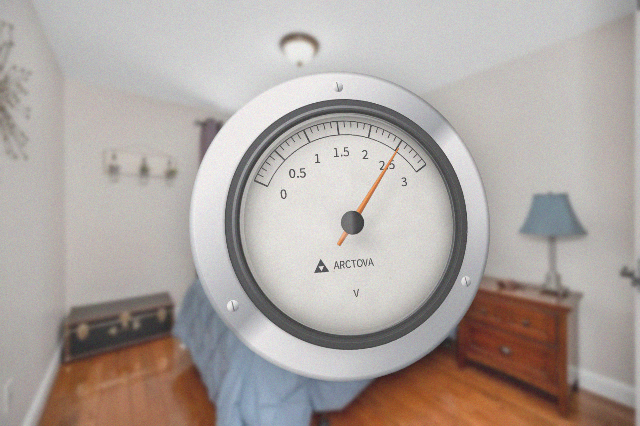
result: 2.5 V
